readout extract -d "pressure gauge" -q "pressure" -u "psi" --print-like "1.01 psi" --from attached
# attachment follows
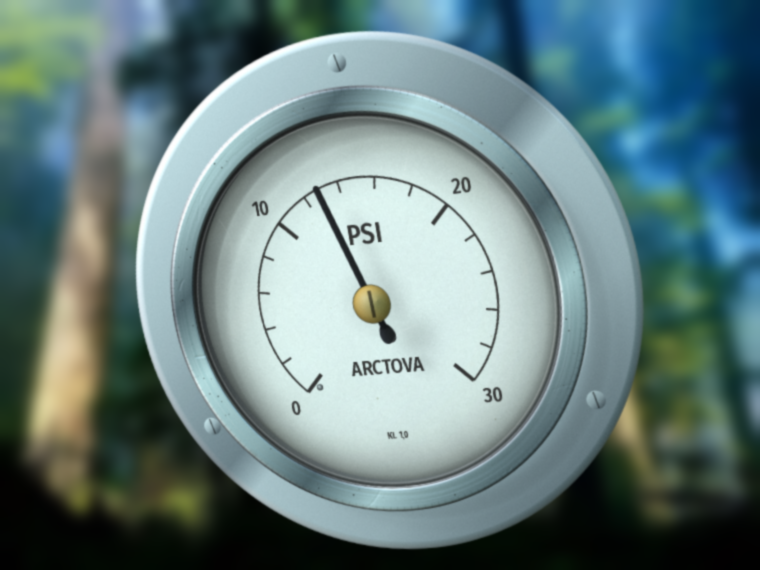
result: 13 psi
